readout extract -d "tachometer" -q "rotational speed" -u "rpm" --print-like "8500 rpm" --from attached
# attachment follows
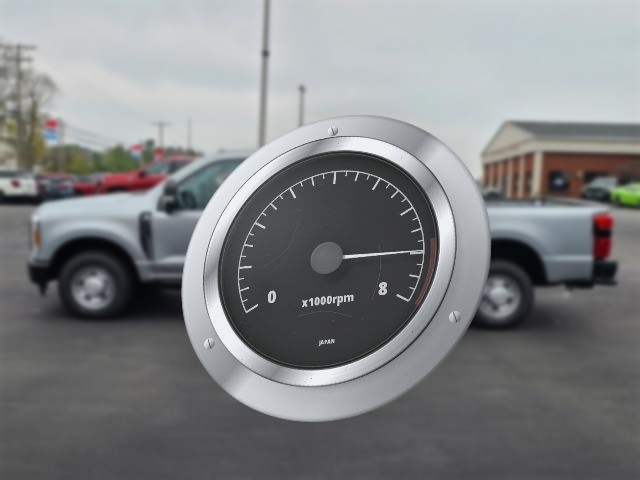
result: 7000 rpm
